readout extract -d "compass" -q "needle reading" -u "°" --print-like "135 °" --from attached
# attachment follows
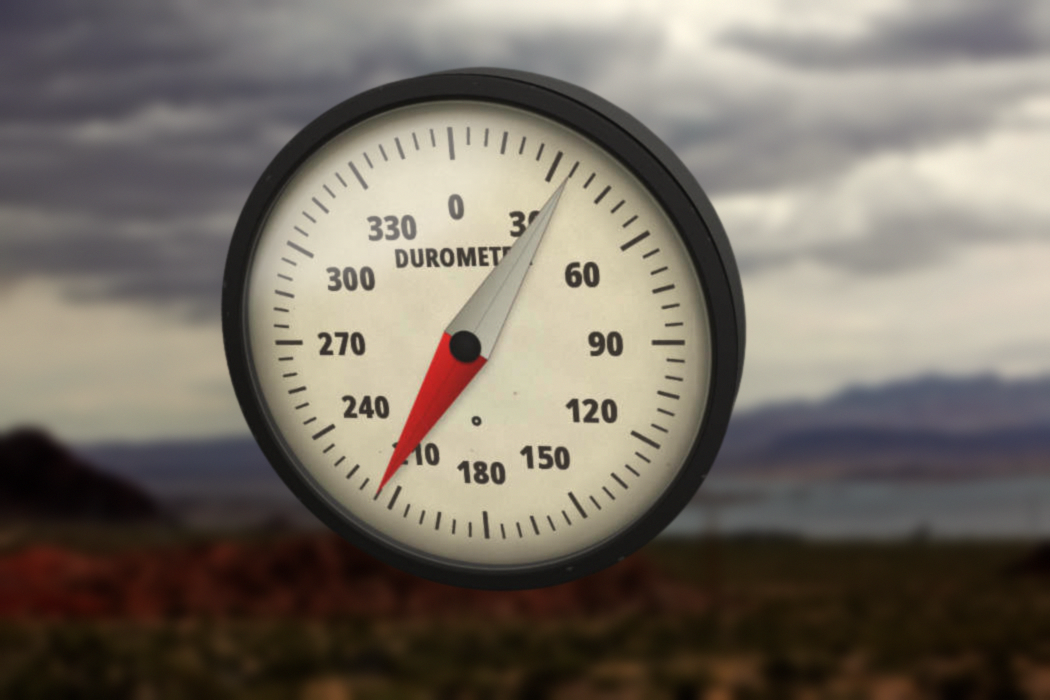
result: 215 °
